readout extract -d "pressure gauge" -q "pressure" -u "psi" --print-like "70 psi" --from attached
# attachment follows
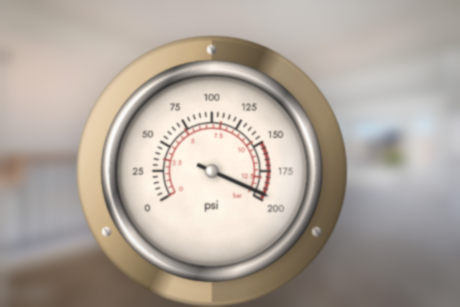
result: 195 psi
